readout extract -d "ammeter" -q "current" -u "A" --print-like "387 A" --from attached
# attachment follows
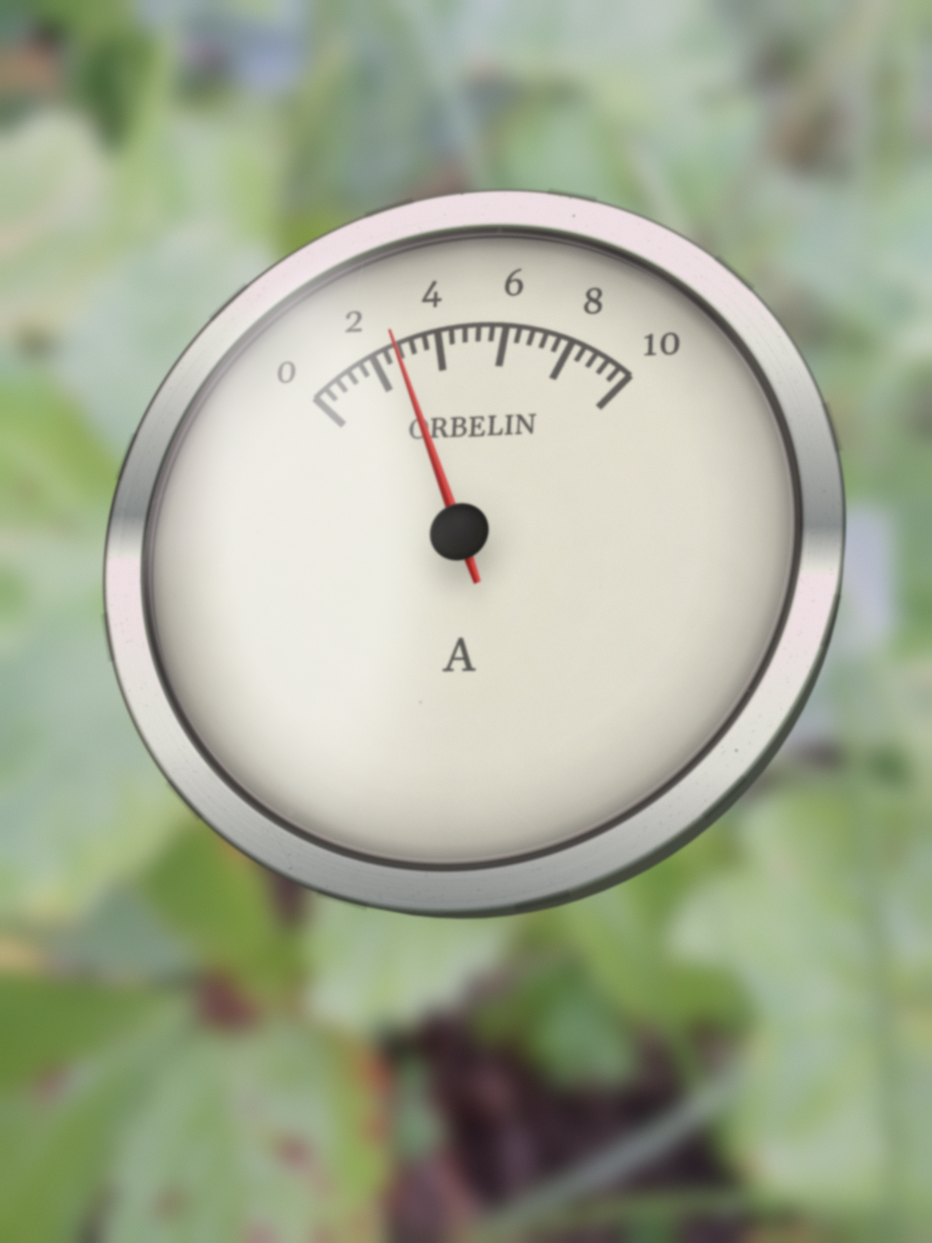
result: 2.8 A
